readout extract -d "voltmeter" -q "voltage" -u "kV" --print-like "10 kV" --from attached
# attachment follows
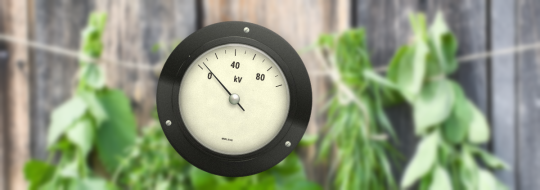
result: 5 kV
